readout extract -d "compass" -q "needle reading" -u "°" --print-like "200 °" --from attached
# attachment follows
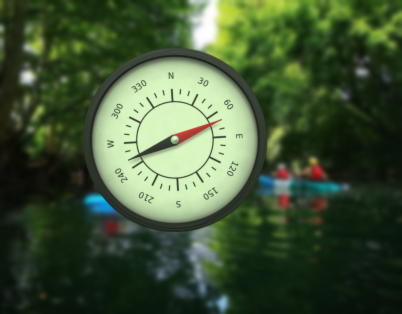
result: 70 °
